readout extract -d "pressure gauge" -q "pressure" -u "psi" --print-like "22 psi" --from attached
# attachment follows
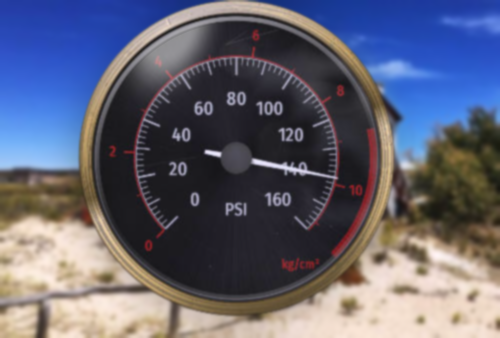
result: 140 psi
